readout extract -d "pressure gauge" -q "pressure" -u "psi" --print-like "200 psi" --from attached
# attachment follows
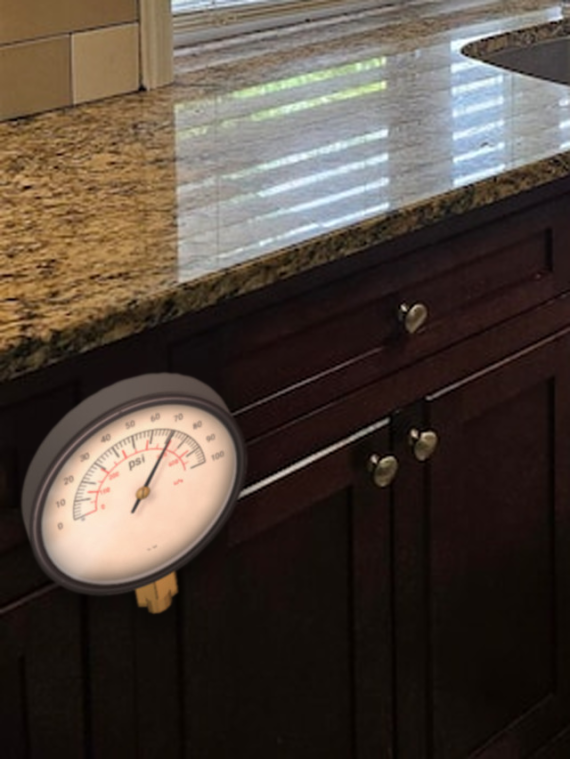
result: 70 psi
